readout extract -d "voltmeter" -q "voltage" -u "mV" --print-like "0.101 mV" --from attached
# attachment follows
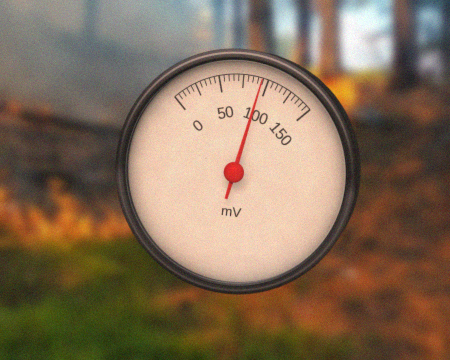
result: 95 mV
